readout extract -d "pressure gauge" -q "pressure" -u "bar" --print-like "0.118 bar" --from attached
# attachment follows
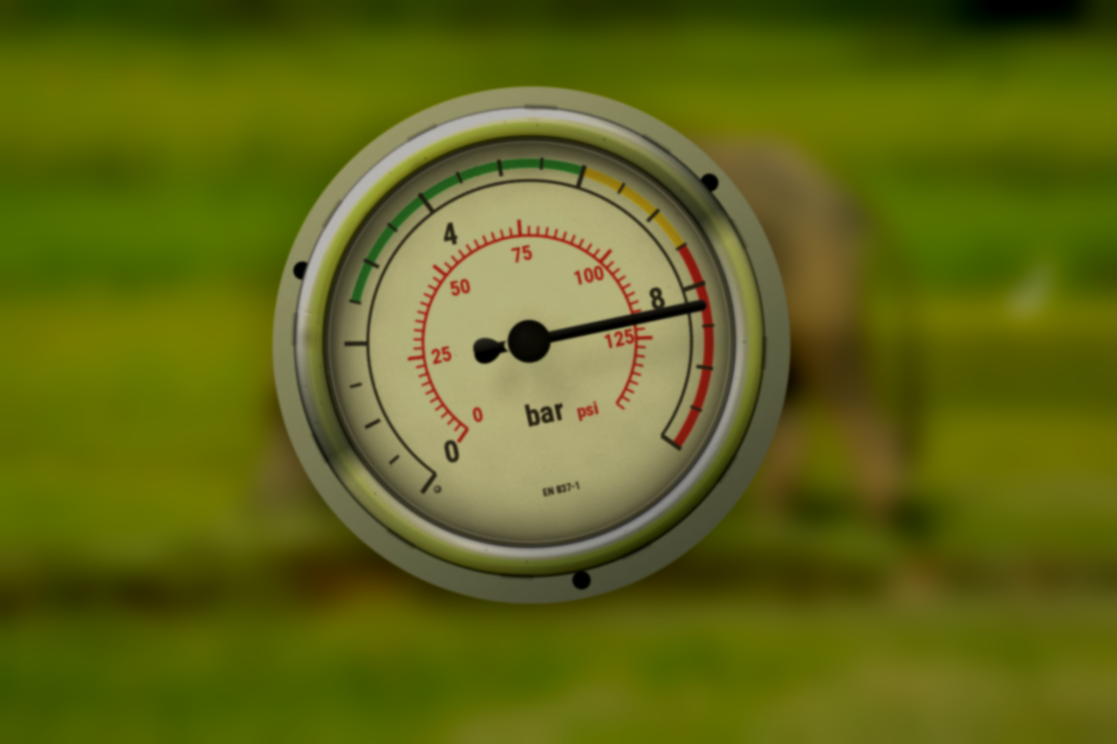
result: 8.25 bar
